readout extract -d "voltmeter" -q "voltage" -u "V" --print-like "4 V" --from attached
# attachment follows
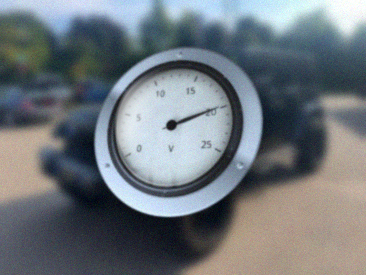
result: 20 V
